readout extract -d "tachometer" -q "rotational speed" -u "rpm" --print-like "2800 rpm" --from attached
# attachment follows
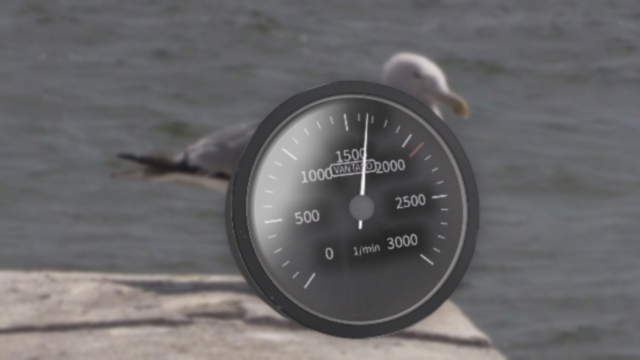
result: 1650 rpm
